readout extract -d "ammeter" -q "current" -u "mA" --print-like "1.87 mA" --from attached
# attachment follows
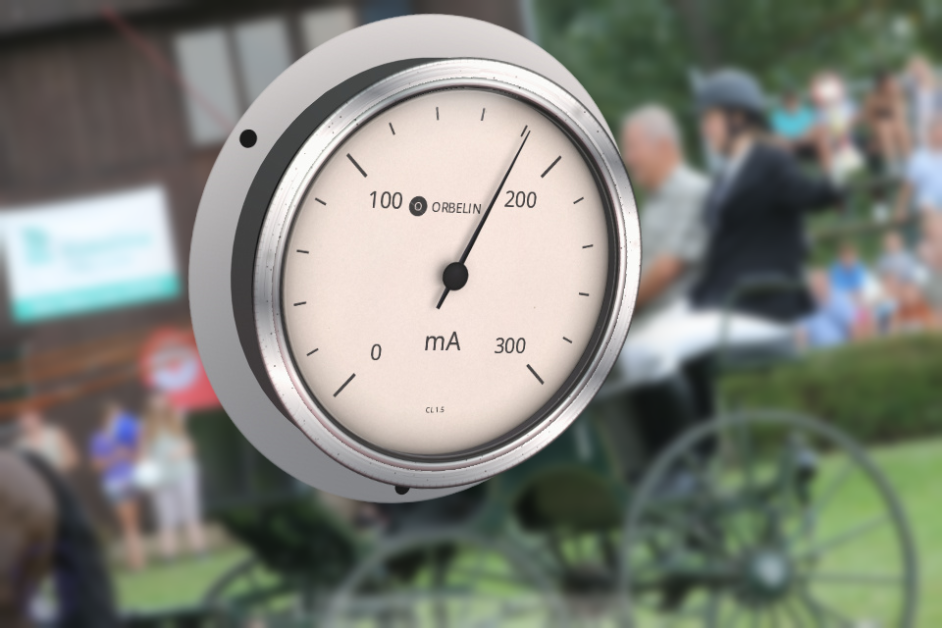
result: 180 mA
